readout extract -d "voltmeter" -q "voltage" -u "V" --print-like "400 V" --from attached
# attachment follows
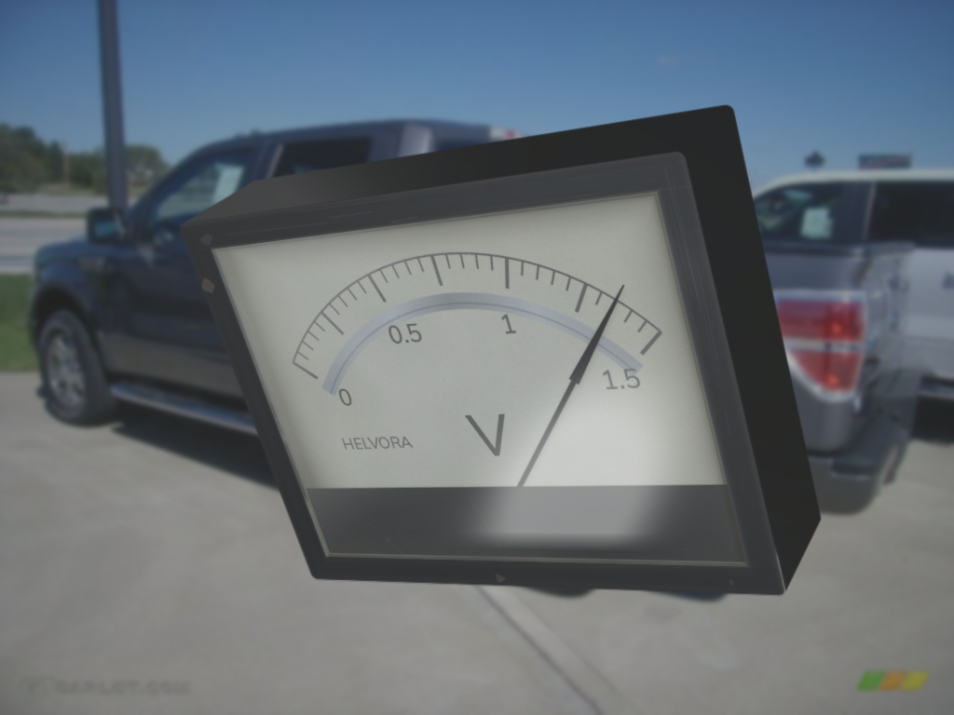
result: 1.35 V
